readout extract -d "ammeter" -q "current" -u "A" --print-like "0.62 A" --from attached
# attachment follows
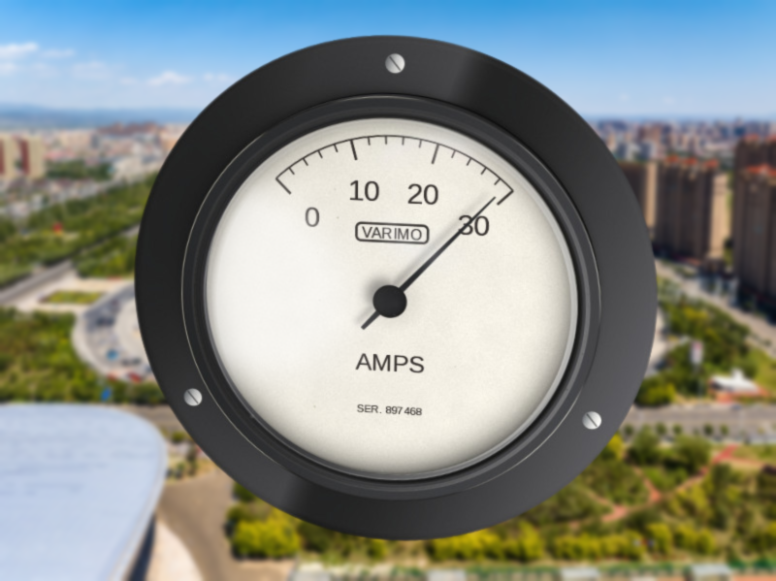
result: 29 A
